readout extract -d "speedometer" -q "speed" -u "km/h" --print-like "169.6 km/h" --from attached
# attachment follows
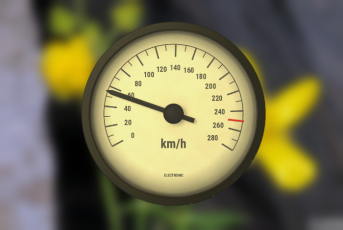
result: 55 km/h
